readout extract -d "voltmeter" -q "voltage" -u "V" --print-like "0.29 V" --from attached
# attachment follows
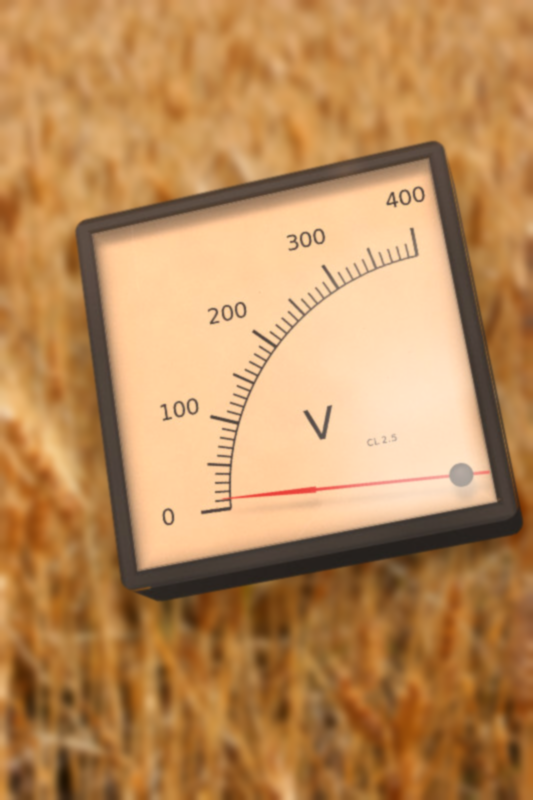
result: 10 V
